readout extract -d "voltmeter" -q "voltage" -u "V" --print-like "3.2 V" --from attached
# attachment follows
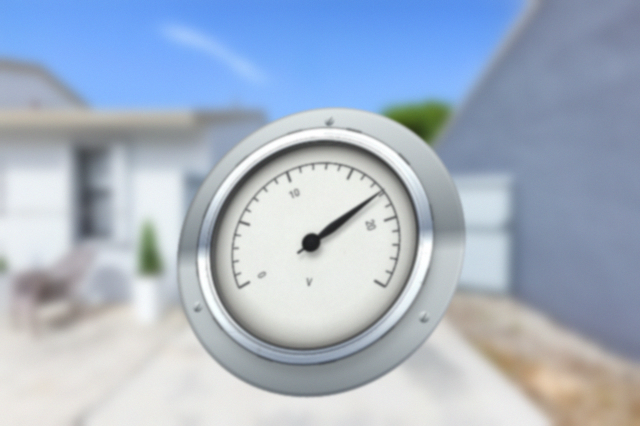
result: 18 V
